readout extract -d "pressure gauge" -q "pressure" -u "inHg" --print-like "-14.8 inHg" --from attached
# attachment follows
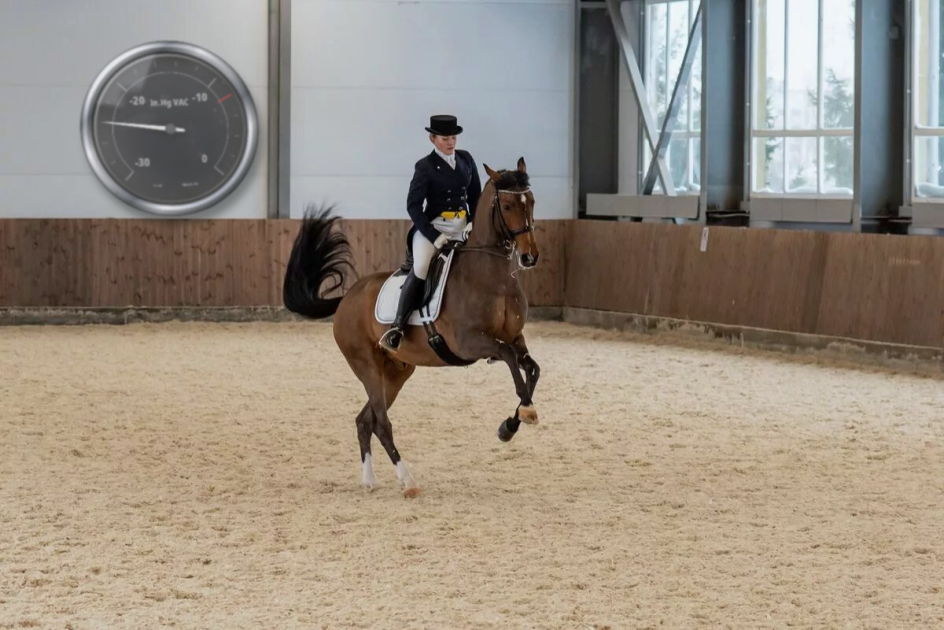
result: -24 inHg
